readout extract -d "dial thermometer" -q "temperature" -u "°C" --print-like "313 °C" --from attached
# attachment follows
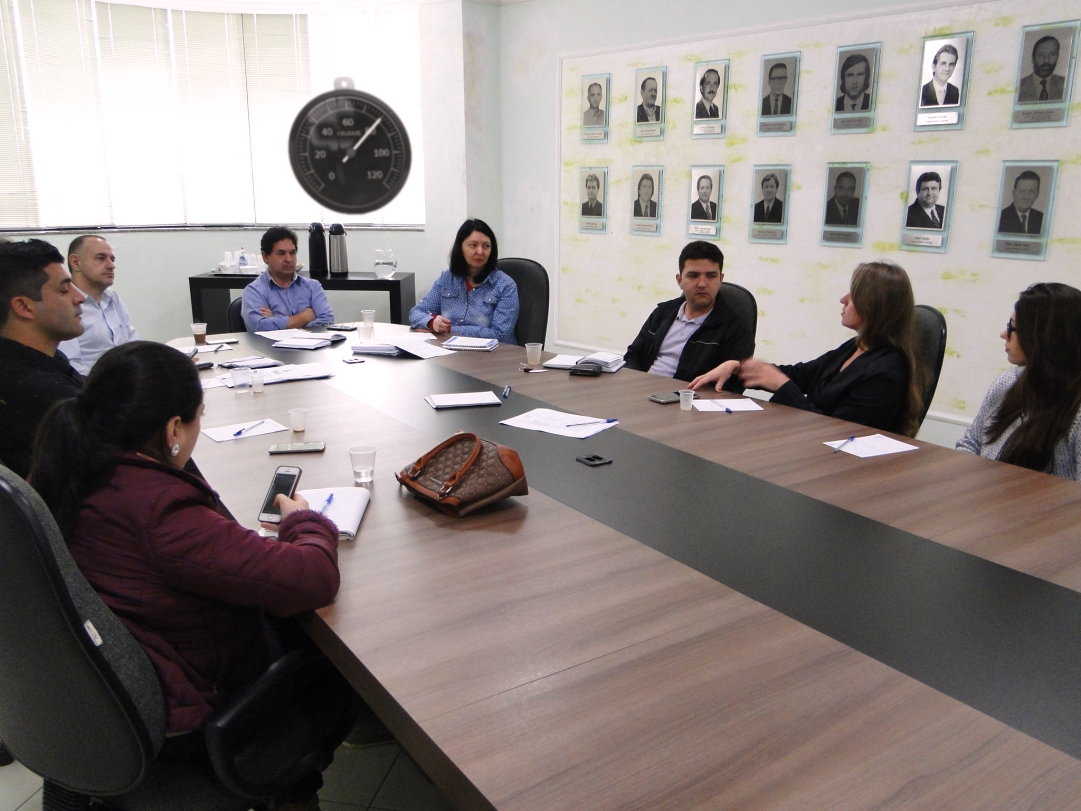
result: 80 °C
